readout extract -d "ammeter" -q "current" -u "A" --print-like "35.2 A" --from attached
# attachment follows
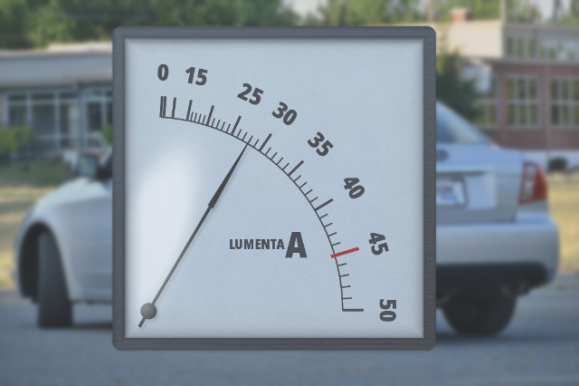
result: 28 A
